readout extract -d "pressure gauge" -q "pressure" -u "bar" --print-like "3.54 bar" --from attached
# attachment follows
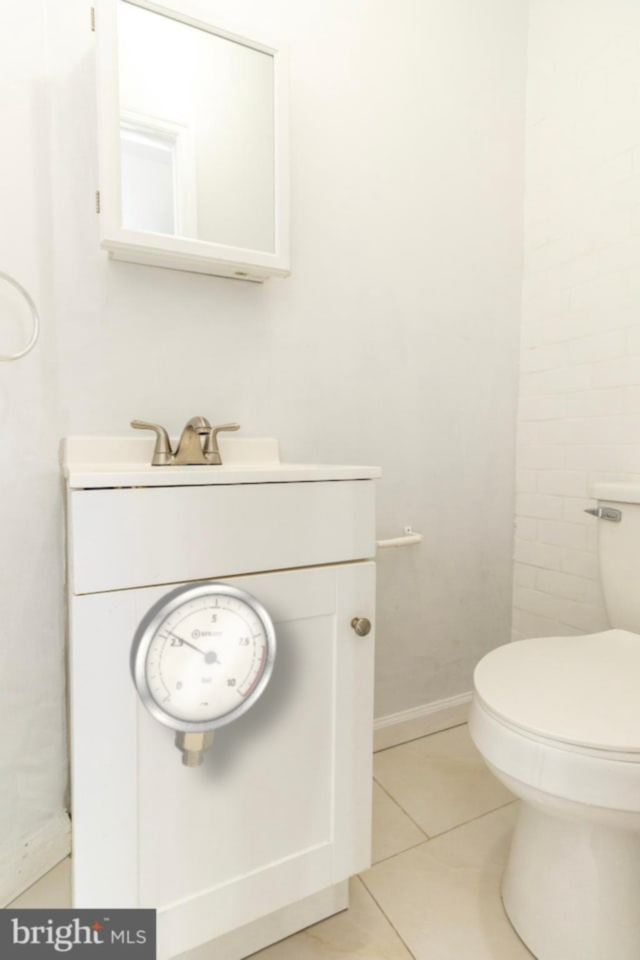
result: 2.75 bar
